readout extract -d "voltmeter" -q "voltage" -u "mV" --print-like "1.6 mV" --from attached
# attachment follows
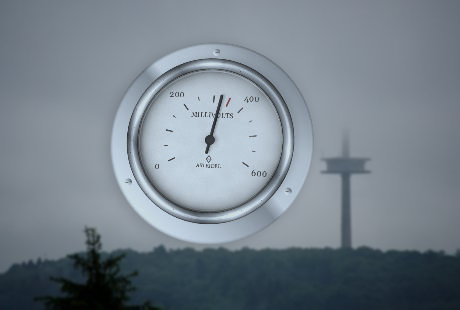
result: 325 mV
